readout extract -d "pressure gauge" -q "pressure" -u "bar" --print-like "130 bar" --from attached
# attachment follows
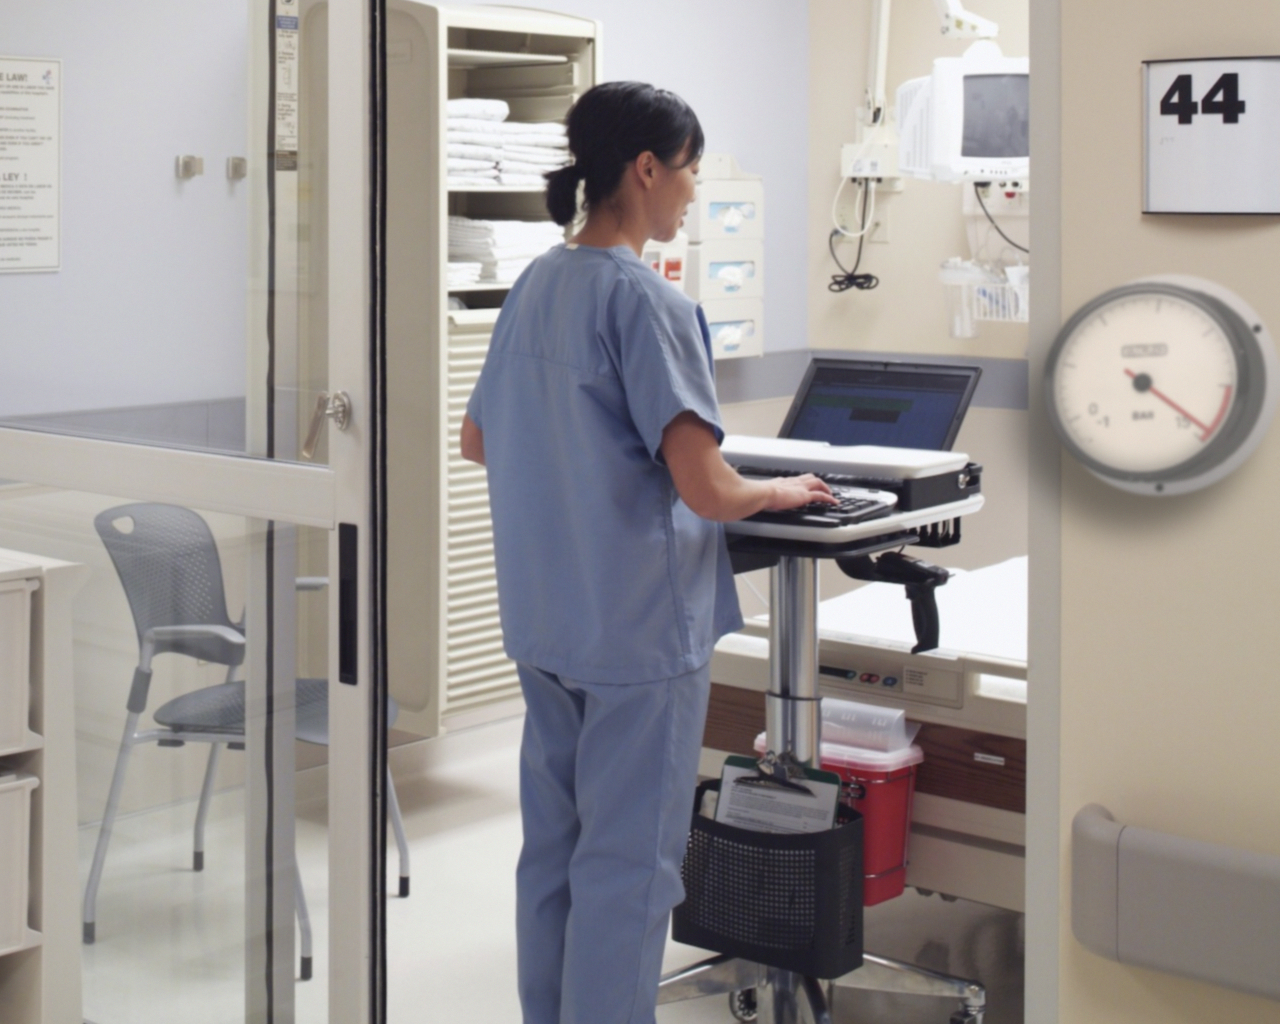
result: 14.5 bar
